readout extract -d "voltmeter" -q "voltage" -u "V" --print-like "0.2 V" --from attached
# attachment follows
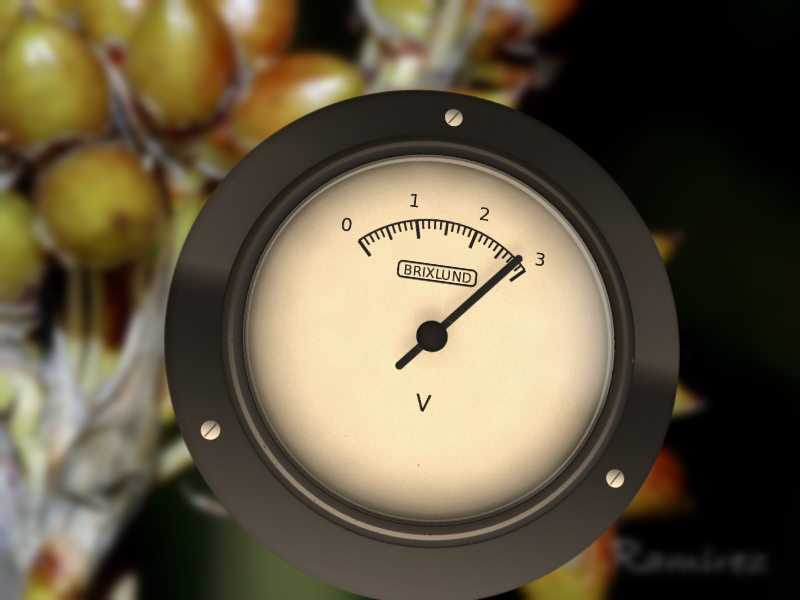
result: 2.8 V
